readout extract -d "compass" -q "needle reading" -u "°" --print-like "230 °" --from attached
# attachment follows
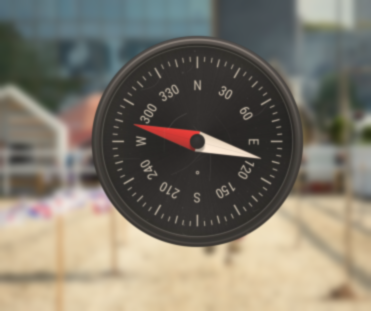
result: 285 °
